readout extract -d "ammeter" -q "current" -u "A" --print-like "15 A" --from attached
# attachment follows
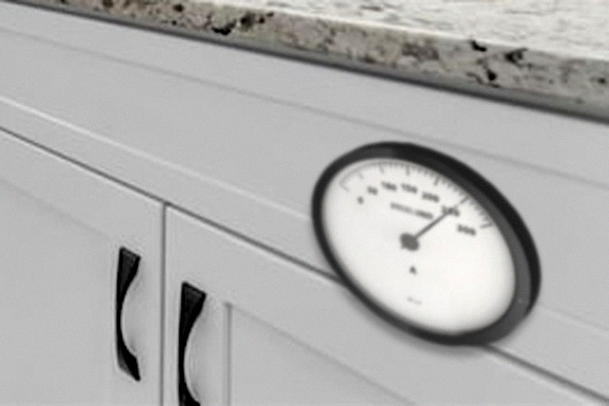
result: 250 A
